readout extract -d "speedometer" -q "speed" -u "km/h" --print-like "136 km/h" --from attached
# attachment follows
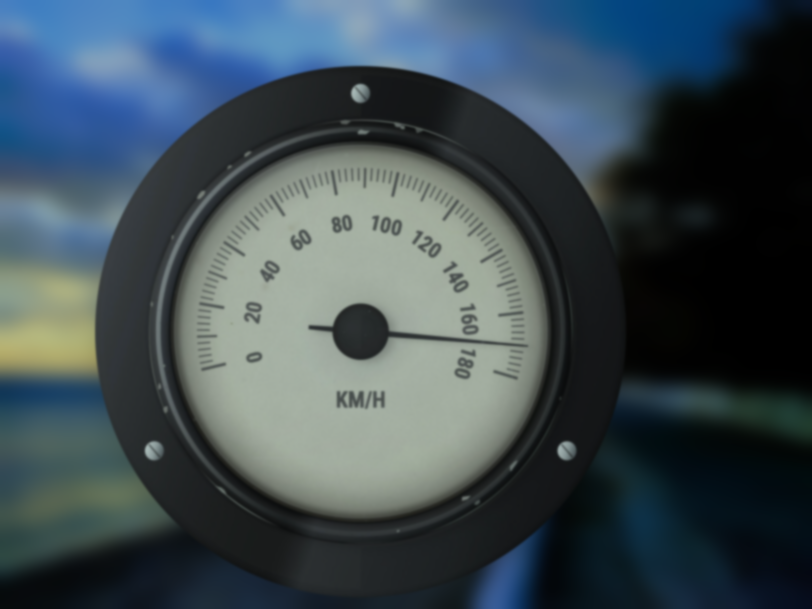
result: 170 km/h
